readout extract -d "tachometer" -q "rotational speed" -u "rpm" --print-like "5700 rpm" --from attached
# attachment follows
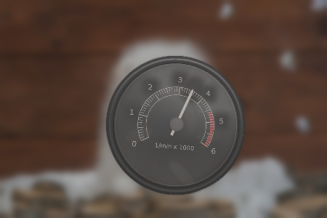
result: 3500 rpm
